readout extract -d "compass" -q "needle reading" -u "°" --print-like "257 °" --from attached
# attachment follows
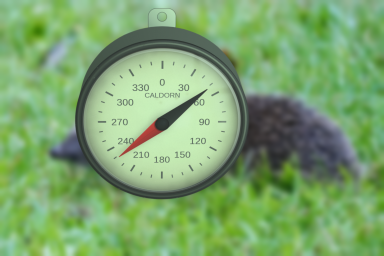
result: 230 °
